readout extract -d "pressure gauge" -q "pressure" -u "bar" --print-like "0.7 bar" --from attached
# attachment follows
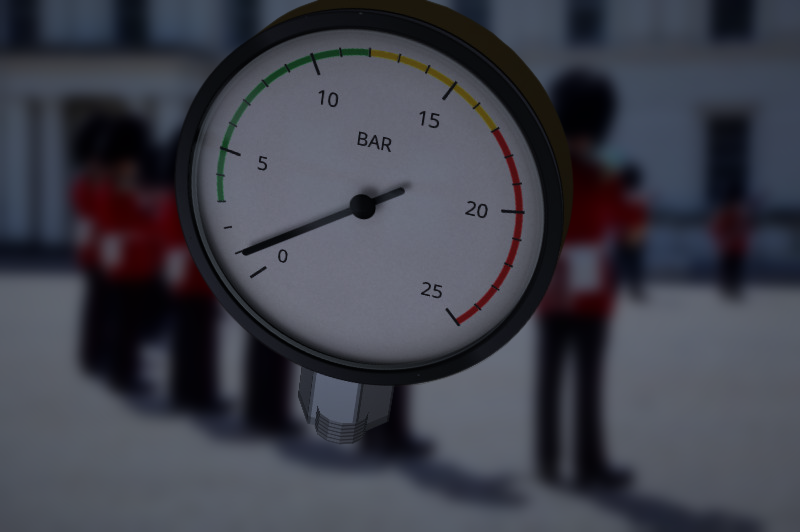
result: 1 bar
